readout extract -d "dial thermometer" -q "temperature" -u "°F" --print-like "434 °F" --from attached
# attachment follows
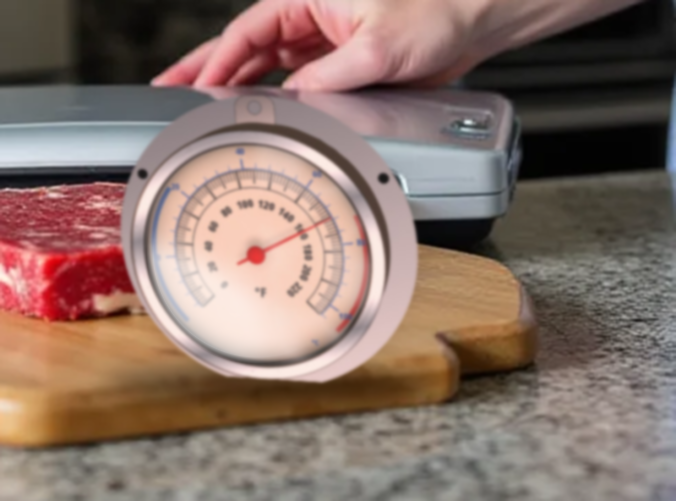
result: 160 °F
